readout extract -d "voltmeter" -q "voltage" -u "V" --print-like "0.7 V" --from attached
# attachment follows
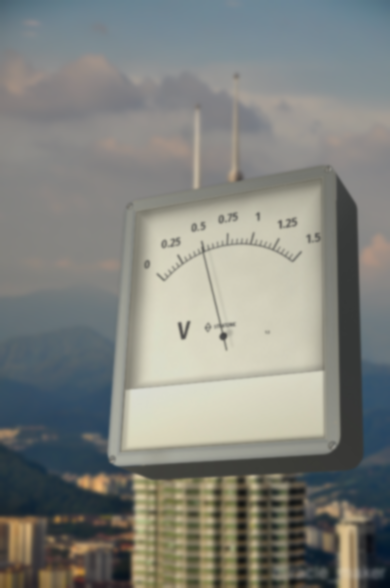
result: 0.5 V
